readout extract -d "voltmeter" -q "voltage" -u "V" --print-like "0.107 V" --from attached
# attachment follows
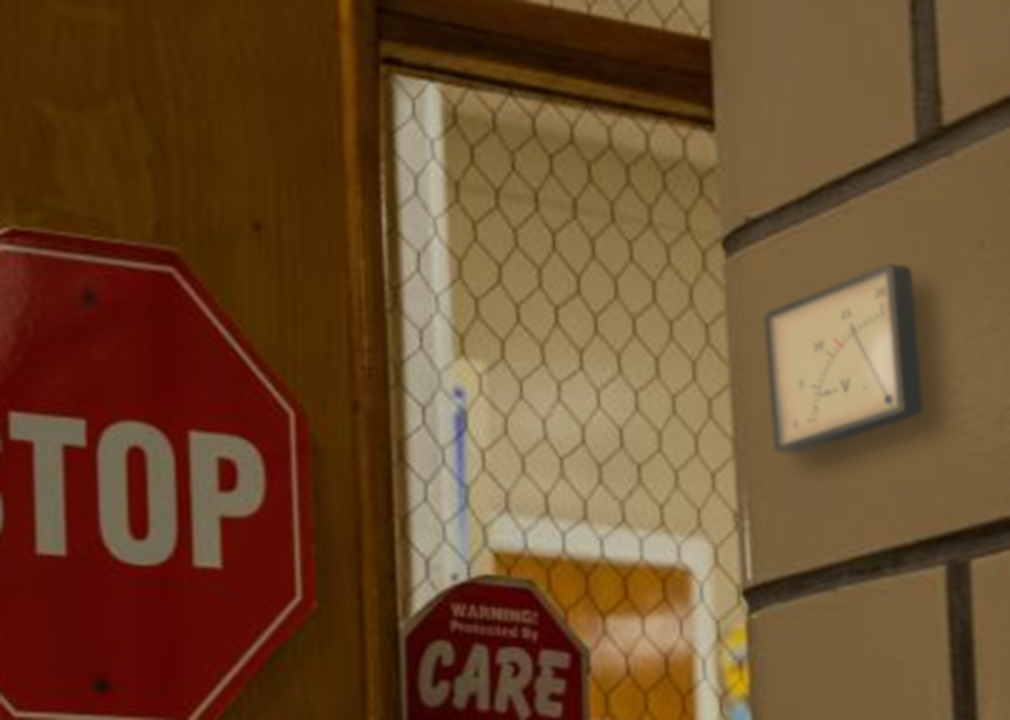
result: 15 V
